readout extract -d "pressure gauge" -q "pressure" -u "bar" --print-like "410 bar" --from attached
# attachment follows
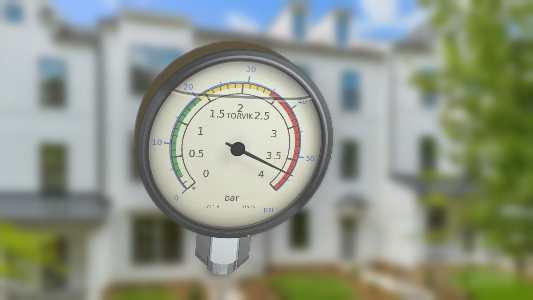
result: 3.7 bar
